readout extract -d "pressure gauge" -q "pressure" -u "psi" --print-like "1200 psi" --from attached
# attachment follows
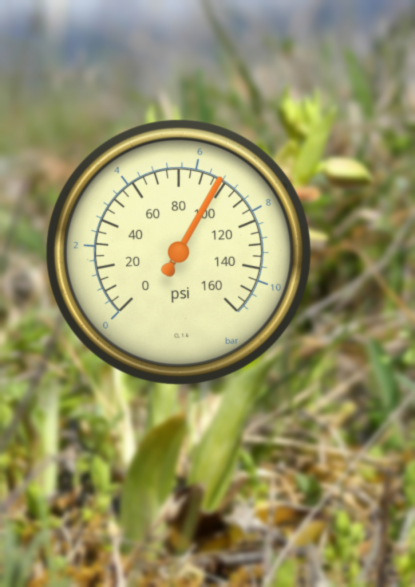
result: 97.5 psi
